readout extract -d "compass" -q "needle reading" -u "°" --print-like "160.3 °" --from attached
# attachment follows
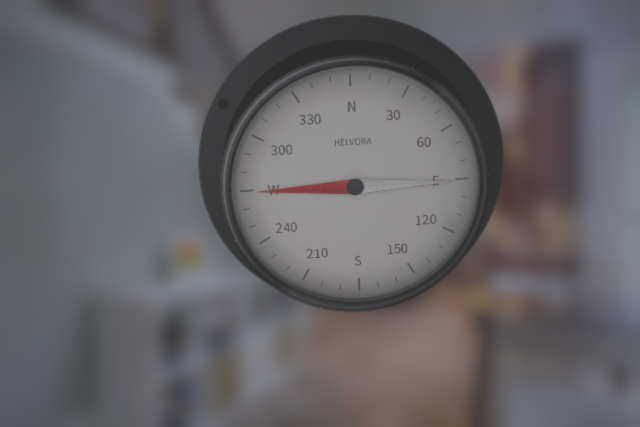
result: 270 °
